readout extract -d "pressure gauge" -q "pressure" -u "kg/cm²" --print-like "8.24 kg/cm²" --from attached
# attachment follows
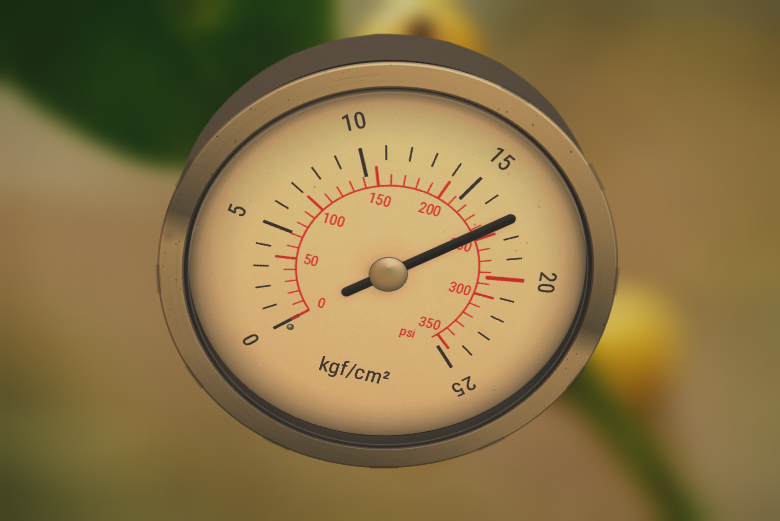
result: 17 kg/cm²
